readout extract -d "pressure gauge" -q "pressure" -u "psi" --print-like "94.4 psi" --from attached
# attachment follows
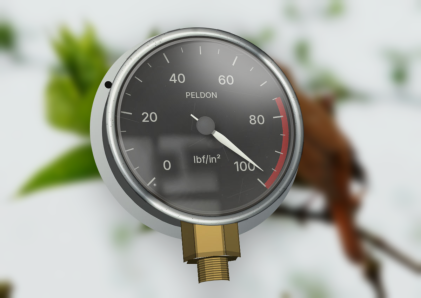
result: 97.5 psi
